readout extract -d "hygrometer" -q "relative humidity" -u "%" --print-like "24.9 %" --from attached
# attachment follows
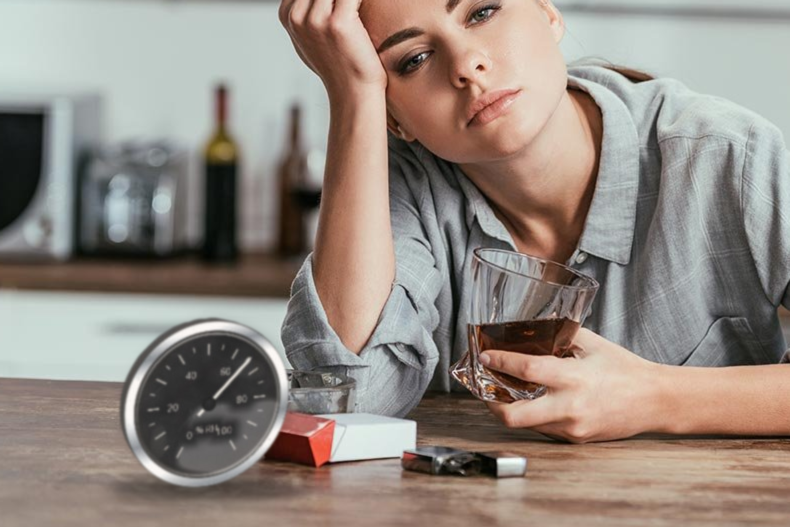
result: 65 %
